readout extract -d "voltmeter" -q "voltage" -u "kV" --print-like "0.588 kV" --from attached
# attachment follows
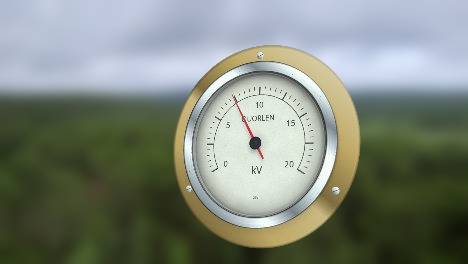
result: 7.5 kV
